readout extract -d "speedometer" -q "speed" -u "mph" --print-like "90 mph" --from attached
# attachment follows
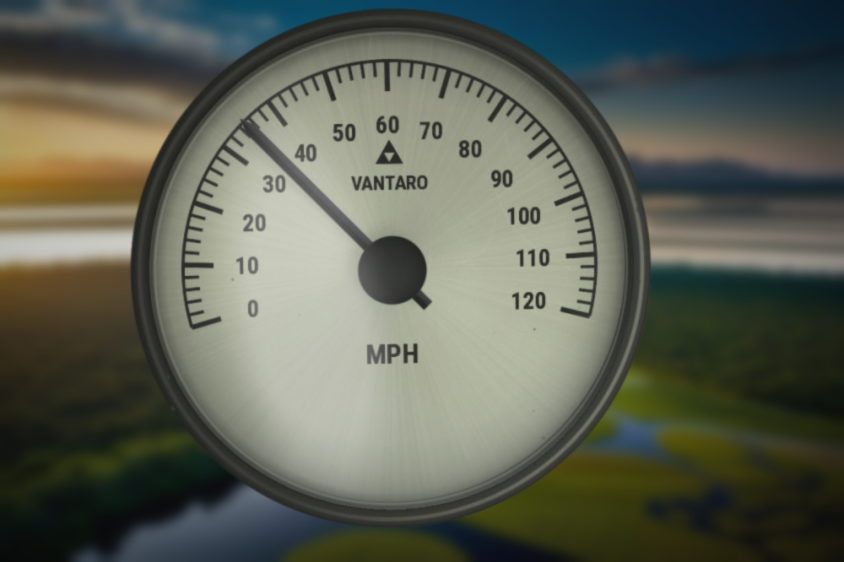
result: 35 mph
